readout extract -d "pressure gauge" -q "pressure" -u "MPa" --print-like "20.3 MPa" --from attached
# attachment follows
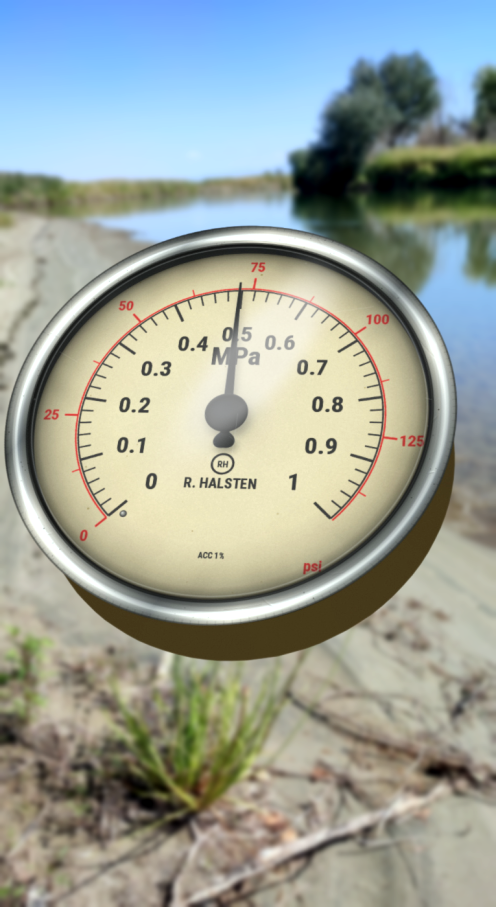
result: 0.5 MPa
